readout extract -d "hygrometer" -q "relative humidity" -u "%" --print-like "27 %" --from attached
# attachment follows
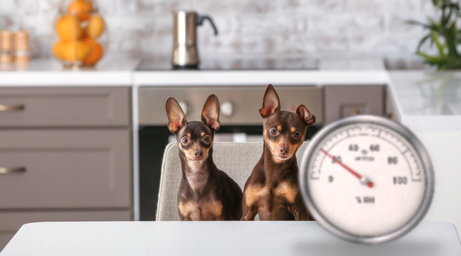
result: 20 %
